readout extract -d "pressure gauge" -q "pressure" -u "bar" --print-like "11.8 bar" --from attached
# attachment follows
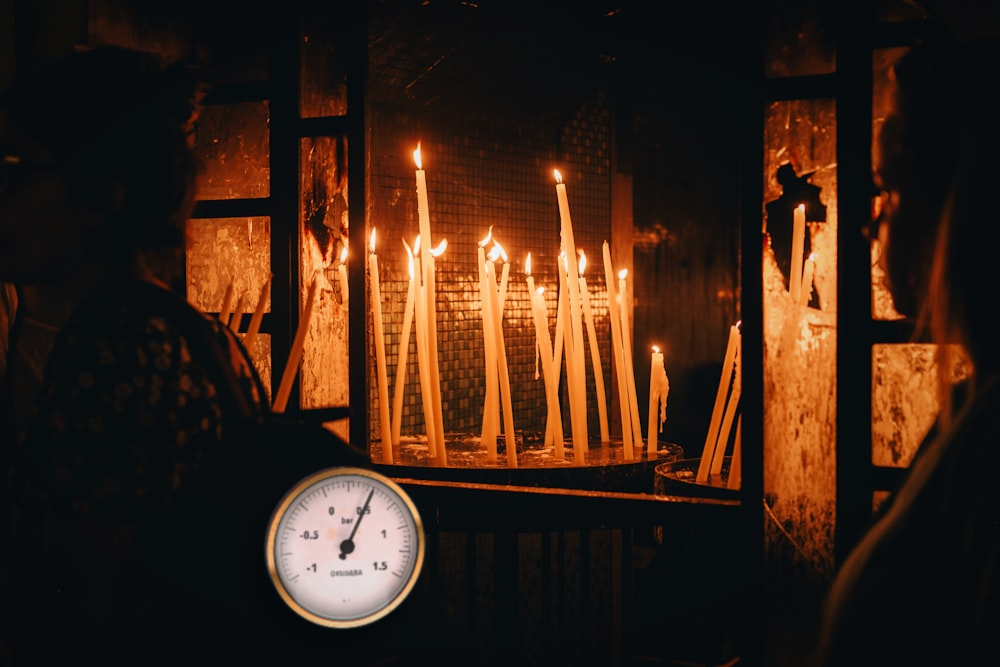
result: 0.5 bar
